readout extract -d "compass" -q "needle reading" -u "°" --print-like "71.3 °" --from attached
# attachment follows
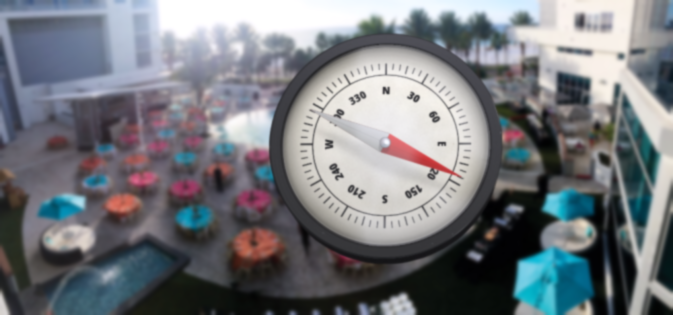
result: 115 °
